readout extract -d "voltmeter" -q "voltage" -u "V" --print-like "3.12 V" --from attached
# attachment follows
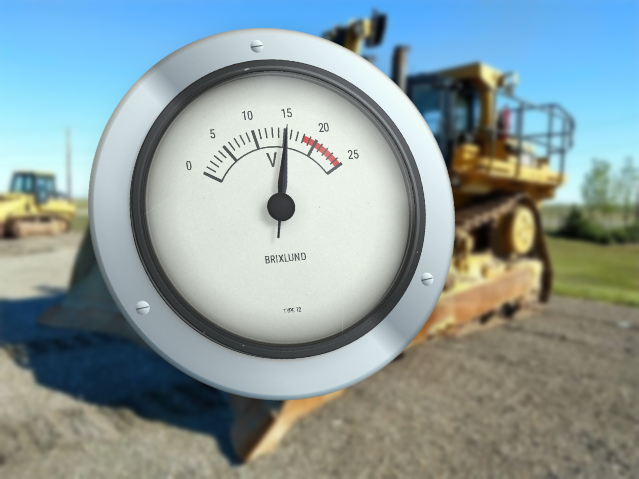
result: 15 V
